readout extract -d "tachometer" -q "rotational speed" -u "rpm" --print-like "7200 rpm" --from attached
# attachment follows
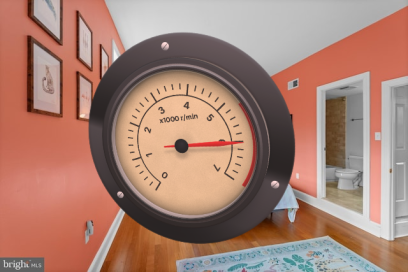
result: 6000 rpm
